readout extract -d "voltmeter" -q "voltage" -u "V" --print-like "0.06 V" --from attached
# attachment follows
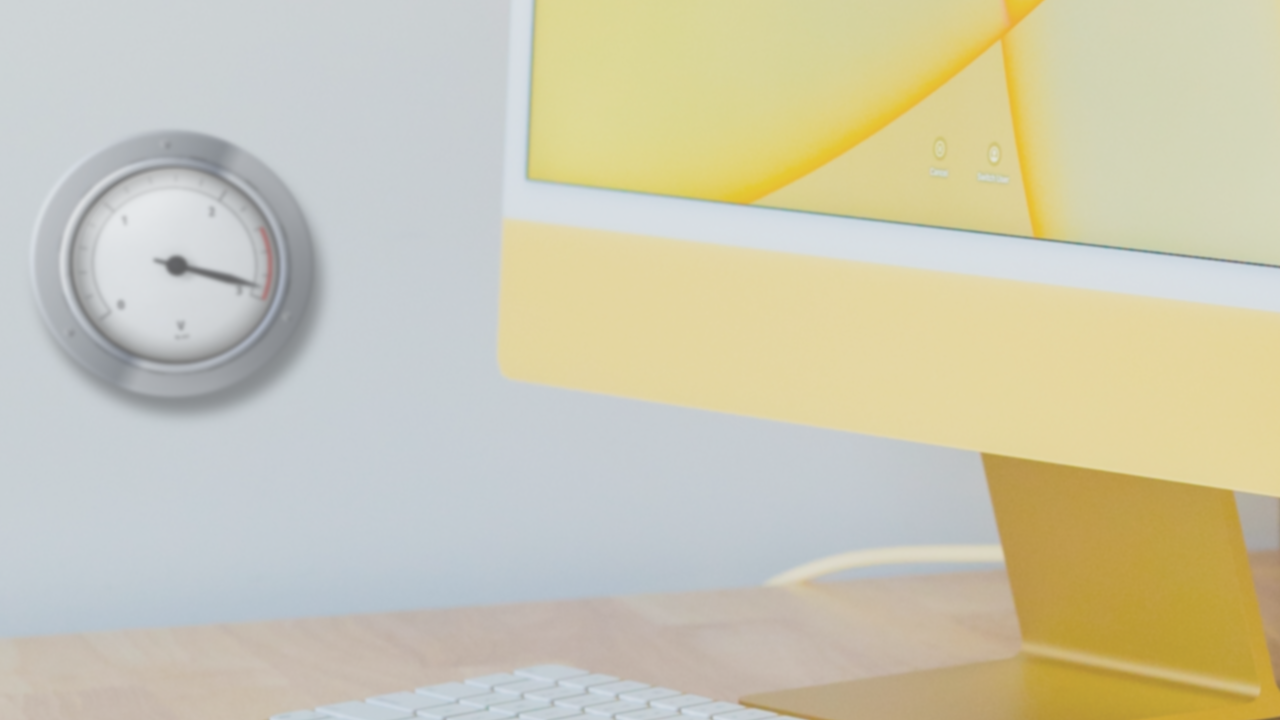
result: 2.9 V
